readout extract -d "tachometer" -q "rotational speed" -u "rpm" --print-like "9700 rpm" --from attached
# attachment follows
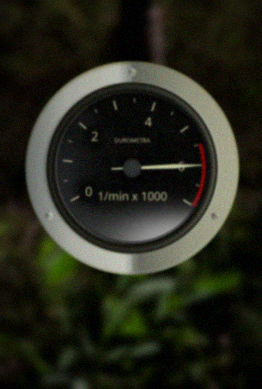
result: 6000 rpm
